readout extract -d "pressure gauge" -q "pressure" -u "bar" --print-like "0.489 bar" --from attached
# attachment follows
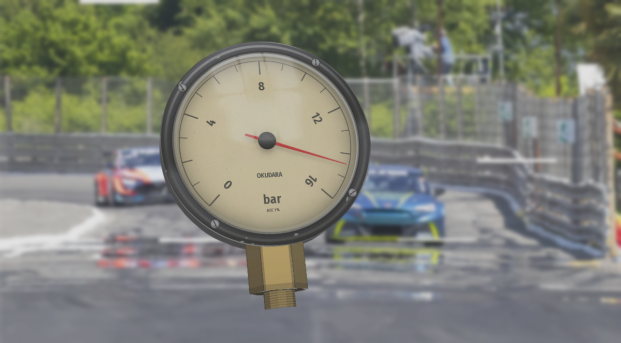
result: 14.5 bar
